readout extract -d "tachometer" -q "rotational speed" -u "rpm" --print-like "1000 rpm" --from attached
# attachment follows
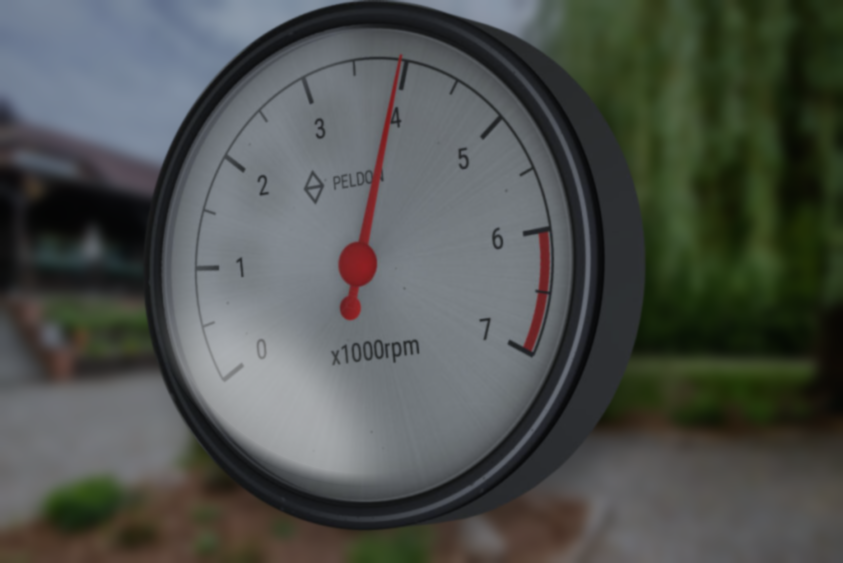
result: 4000 rpm
